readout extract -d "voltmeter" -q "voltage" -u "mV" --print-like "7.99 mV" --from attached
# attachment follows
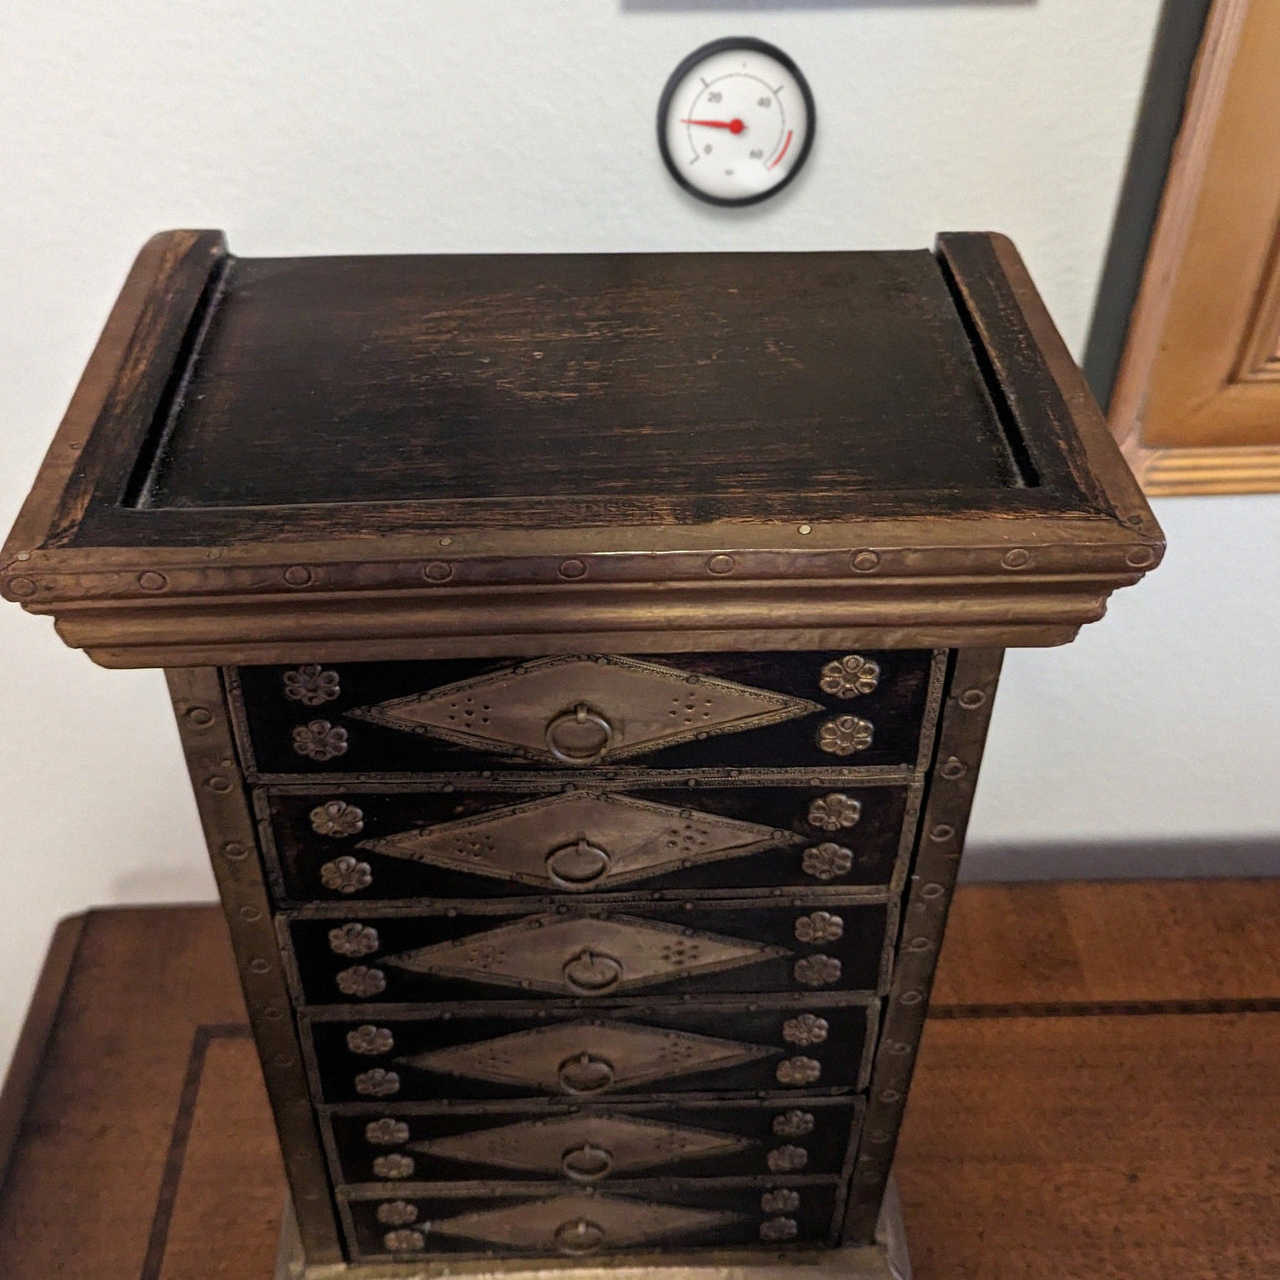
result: 10 mV
